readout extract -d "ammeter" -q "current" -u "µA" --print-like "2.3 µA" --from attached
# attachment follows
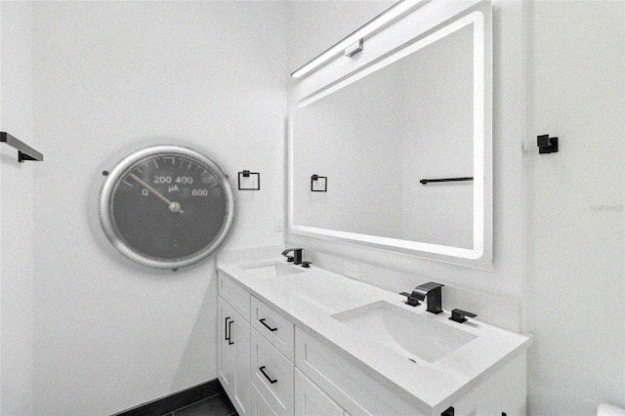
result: 50 µA
